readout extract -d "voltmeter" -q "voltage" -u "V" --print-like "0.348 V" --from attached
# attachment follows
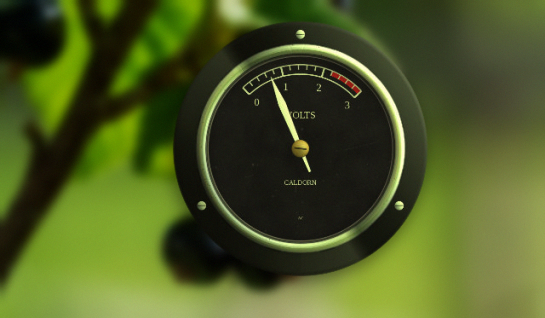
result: 0.7 V
